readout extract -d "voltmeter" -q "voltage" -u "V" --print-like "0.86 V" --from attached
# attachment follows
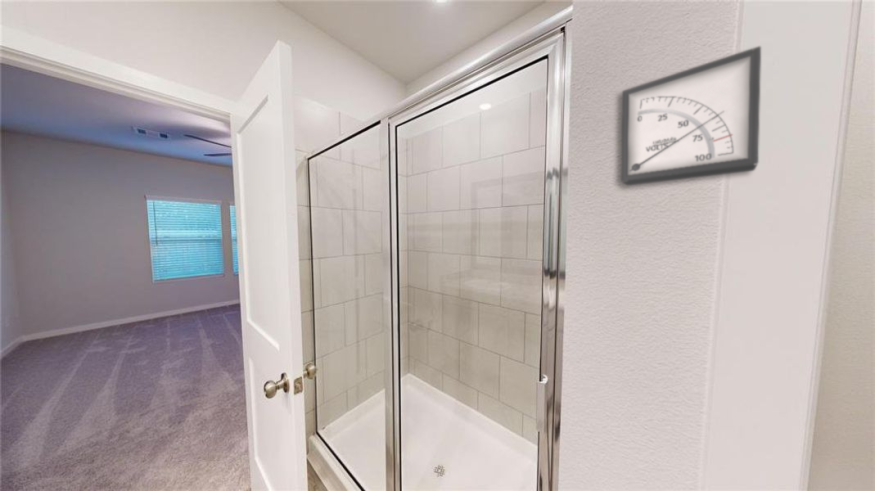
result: 65 V
